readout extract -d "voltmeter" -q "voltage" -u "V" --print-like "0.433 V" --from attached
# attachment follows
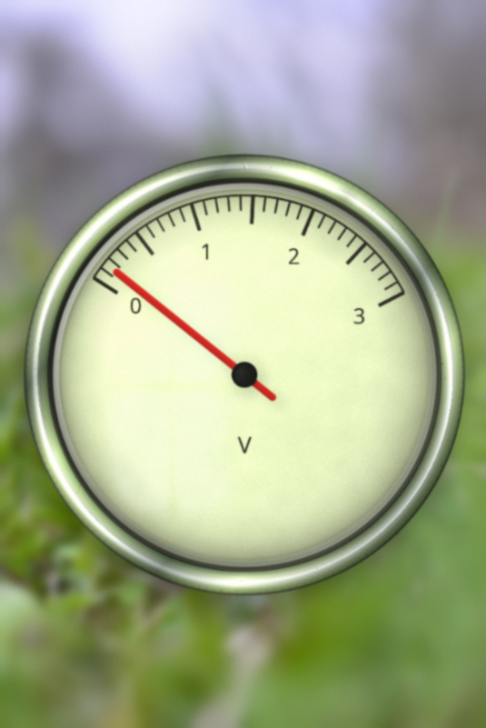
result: 0.15 V
